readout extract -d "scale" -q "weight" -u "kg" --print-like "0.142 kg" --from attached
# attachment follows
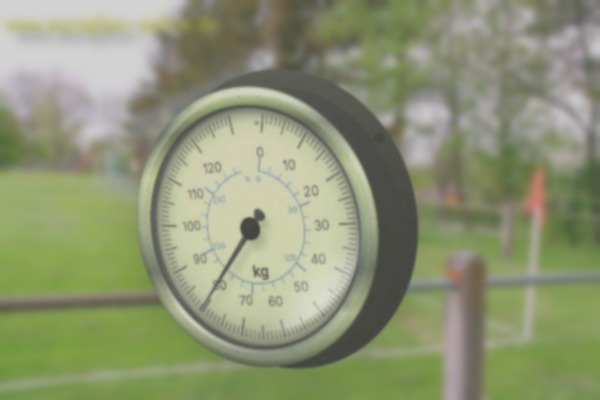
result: 80 kg
